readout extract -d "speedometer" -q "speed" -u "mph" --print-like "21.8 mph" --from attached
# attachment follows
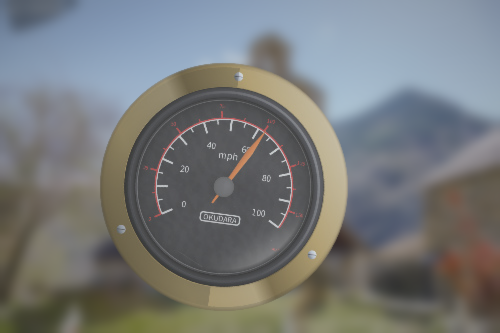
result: 62.5 mph
